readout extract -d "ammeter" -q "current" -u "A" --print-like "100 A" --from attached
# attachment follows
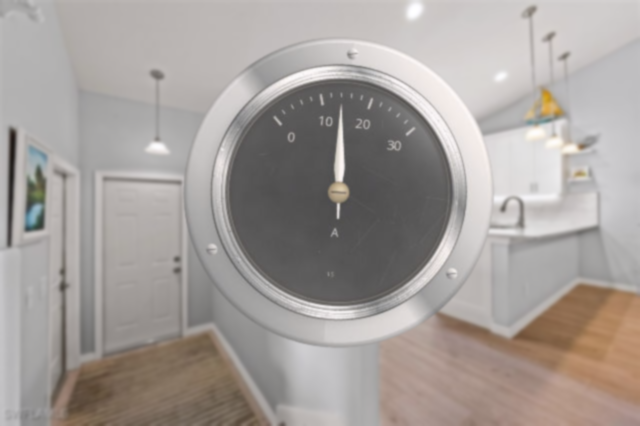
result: 14 A
